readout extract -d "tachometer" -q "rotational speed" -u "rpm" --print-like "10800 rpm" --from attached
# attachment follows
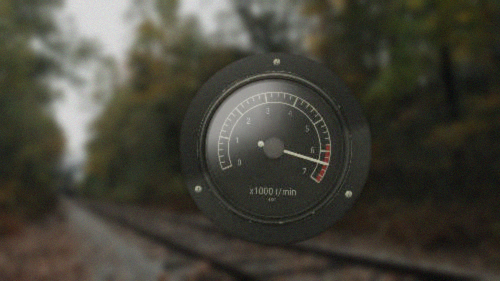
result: 6400 rpm
